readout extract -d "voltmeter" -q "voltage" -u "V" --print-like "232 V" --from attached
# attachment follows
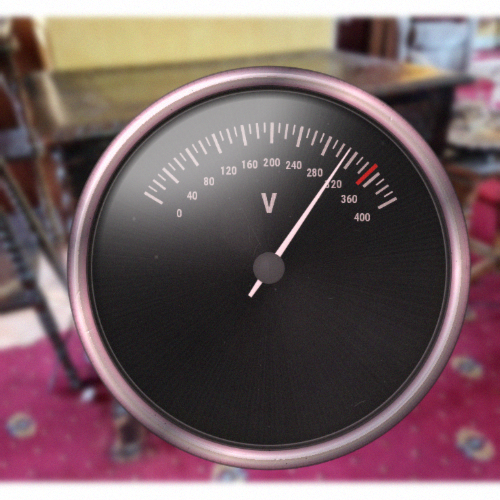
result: 310 V
